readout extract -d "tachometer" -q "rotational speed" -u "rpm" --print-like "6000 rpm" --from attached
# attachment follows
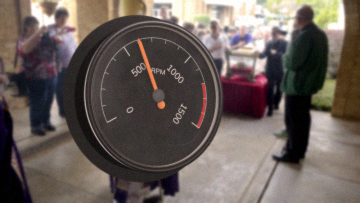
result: 600 rpm
